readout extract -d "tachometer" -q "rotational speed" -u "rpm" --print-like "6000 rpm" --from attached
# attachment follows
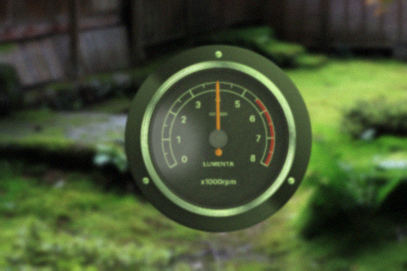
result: 4000 rpm
